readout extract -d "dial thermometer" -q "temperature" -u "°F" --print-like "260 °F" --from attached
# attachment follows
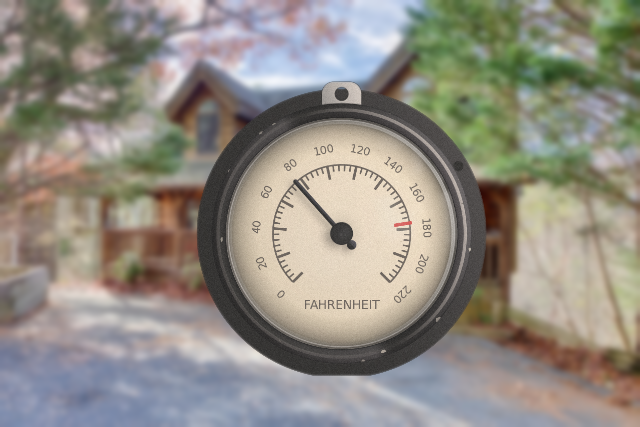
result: 76 °F
